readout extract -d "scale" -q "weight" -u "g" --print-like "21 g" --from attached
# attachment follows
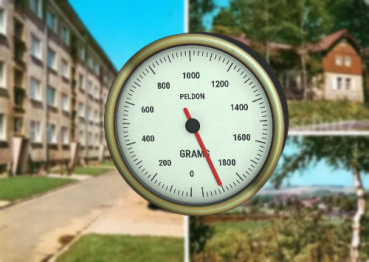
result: 1900 g
